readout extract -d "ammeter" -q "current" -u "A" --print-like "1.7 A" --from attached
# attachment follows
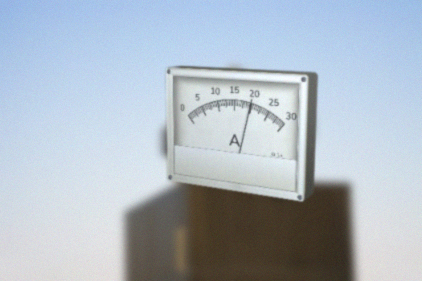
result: 20 A
